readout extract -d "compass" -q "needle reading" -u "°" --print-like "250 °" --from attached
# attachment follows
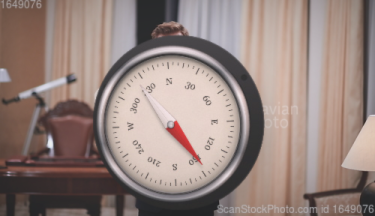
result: 145 °
